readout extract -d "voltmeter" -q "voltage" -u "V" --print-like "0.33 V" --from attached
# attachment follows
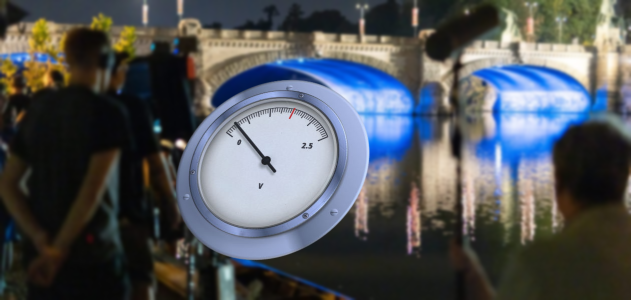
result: 0.25 V
